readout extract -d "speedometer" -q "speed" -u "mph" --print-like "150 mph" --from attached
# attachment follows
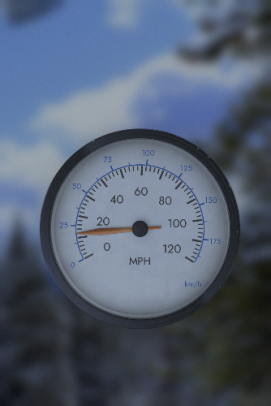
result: 12 mph
